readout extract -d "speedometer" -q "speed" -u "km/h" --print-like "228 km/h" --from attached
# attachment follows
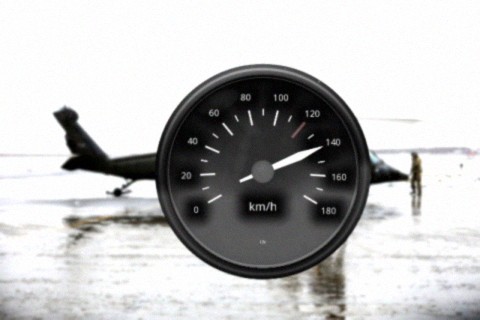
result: 140 km/h
